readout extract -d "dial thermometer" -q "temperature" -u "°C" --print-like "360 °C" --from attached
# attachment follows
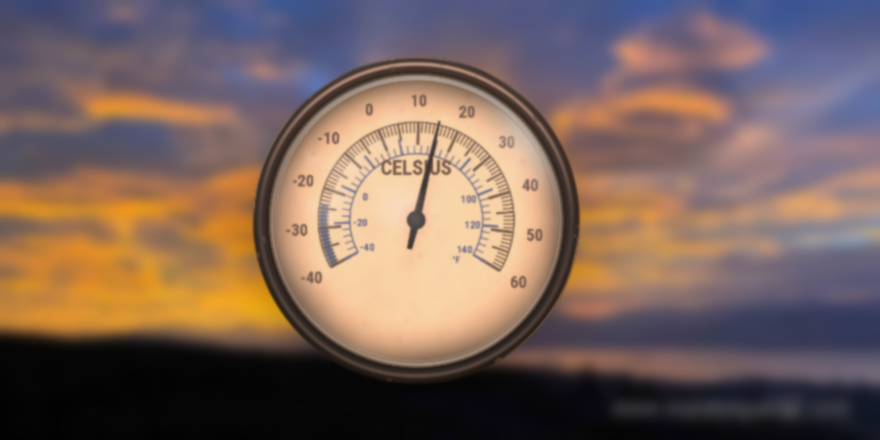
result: 15 °C
